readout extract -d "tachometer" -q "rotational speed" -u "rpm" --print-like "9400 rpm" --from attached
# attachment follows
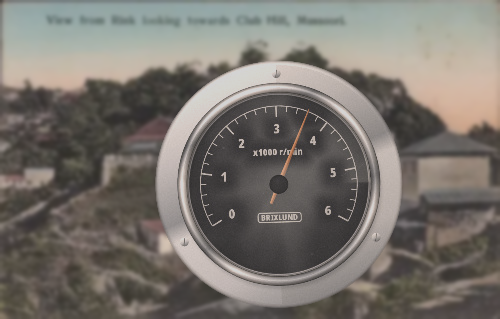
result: 3600 rpm
